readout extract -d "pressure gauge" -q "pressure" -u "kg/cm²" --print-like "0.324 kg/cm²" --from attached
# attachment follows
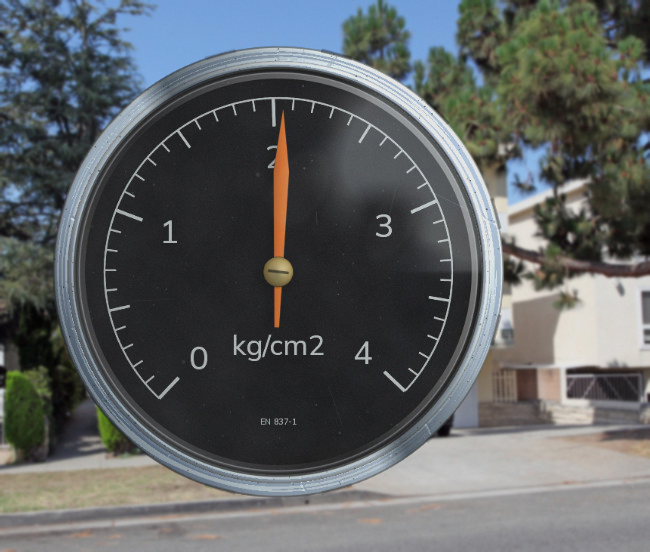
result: 2.05 kg/cm²
